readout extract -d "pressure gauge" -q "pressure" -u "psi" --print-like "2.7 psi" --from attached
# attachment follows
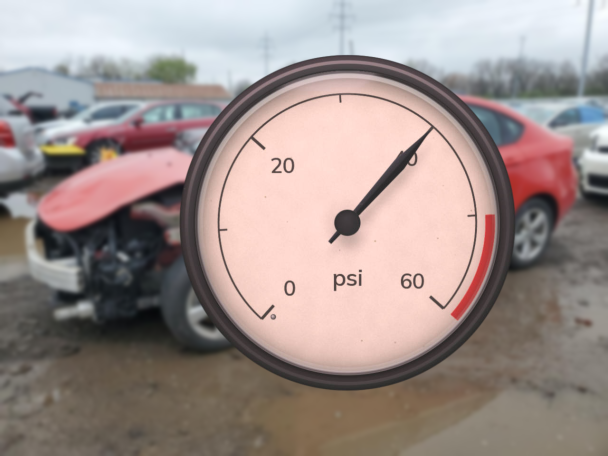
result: 40 psi
